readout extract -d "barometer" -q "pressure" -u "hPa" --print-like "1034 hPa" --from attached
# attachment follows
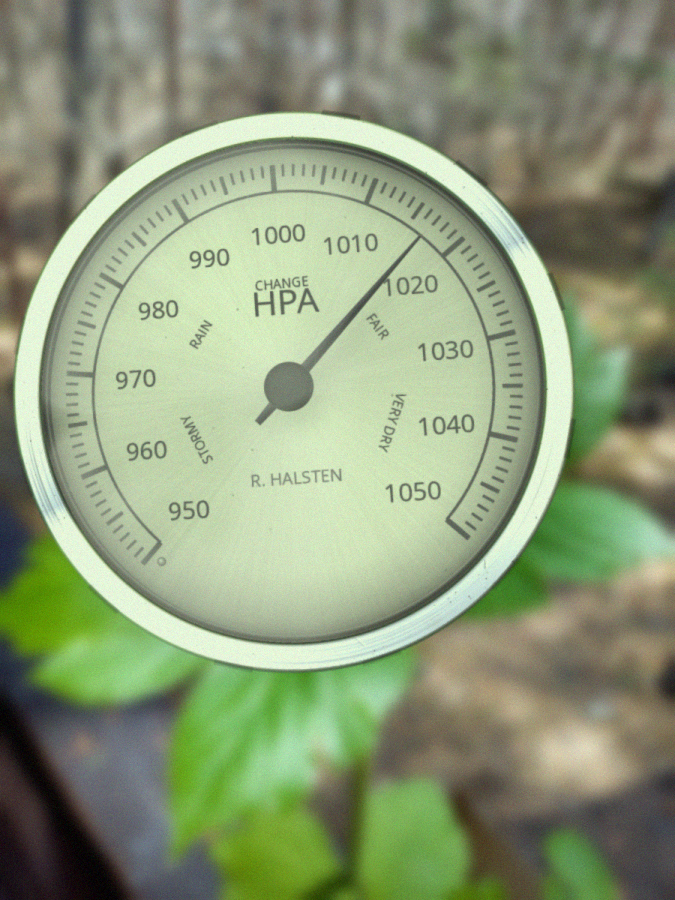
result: 1017 hPa
